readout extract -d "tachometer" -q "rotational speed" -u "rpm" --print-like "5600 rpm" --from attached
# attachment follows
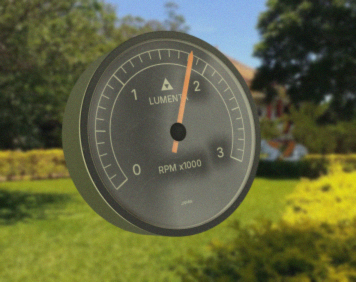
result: 1800 rpm
